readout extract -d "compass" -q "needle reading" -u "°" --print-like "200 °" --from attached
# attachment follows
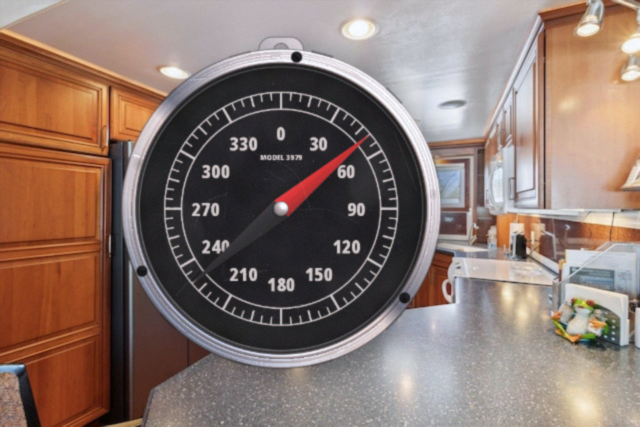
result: 50 °
